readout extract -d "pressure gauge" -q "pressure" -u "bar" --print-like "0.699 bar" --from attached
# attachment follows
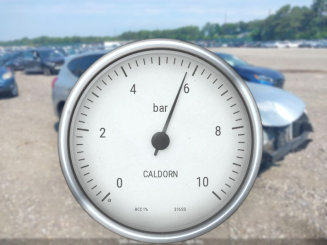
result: 5.8 bar
